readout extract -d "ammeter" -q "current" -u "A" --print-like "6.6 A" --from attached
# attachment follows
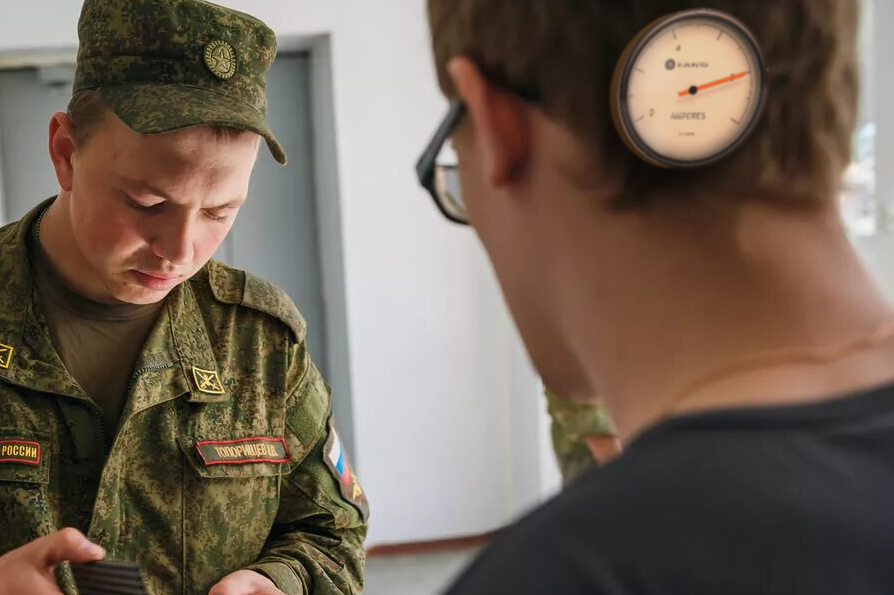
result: 8 A
